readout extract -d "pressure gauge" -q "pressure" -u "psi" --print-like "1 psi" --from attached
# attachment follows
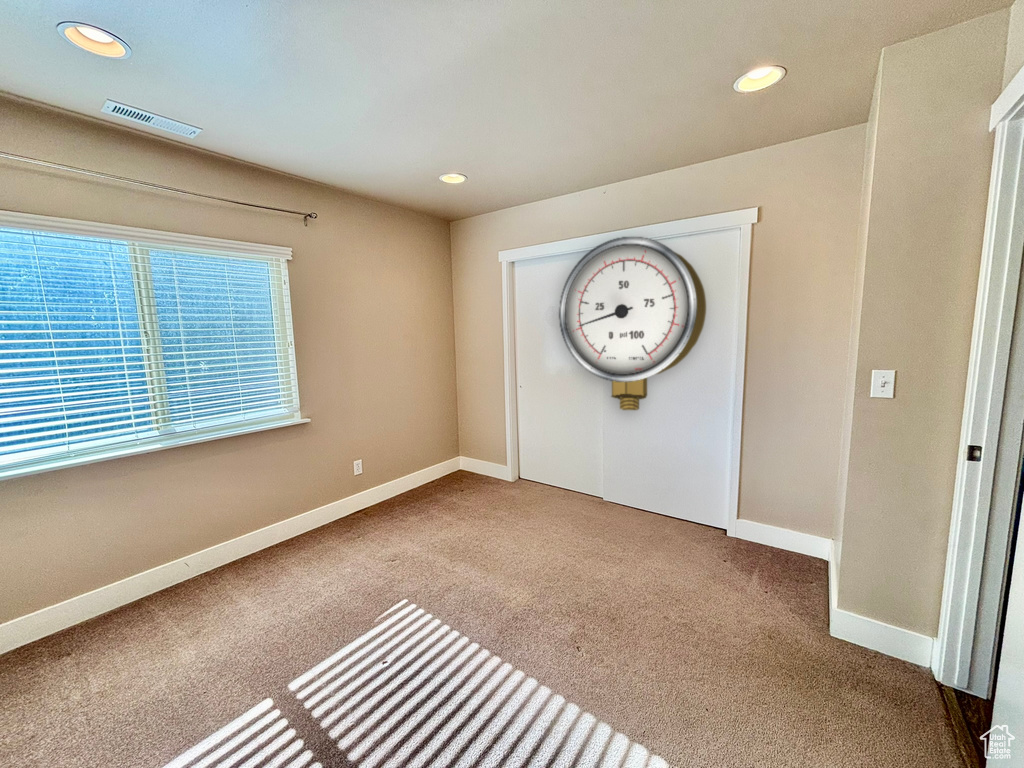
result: 15 psi
